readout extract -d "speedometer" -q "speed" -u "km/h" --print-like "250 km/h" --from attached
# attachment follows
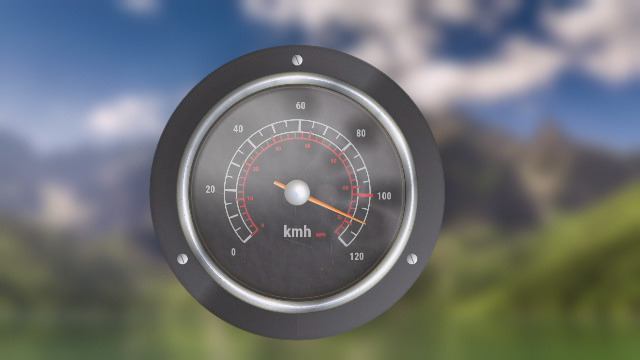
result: 110 km/h
